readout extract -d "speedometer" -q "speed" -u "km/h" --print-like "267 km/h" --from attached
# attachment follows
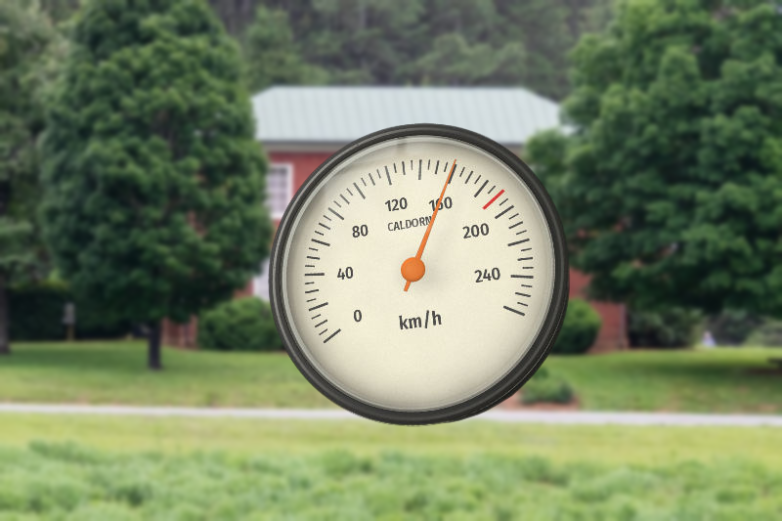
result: 160 km/h
